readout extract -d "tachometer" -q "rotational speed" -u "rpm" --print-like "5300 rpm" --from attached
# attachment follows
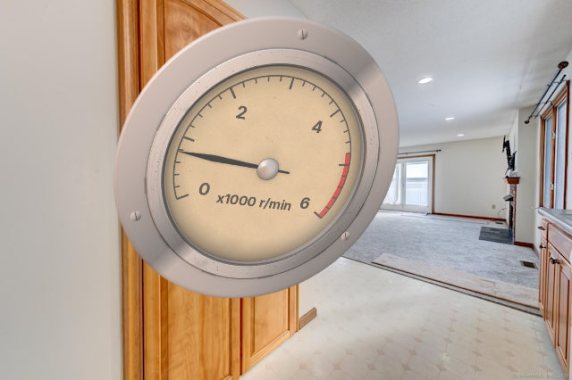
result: 800 rpm
